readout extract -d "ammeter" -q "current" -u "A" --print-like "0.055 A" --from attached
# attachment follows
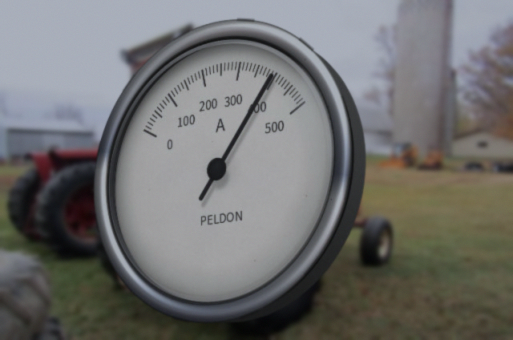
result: 400 A
